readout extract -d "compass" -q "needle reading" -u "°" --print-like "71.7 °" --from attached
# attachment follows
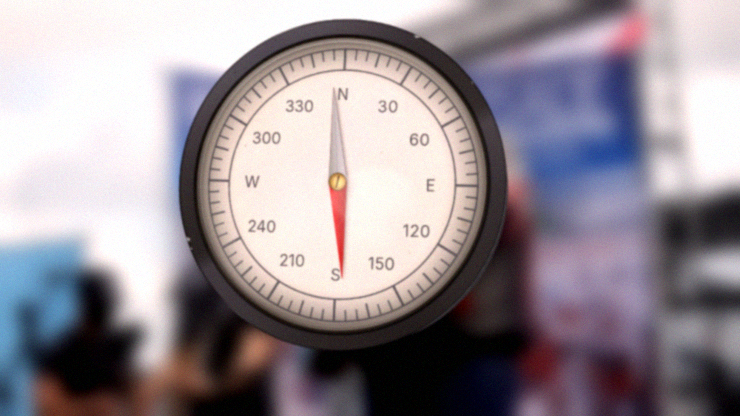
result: 175 °
